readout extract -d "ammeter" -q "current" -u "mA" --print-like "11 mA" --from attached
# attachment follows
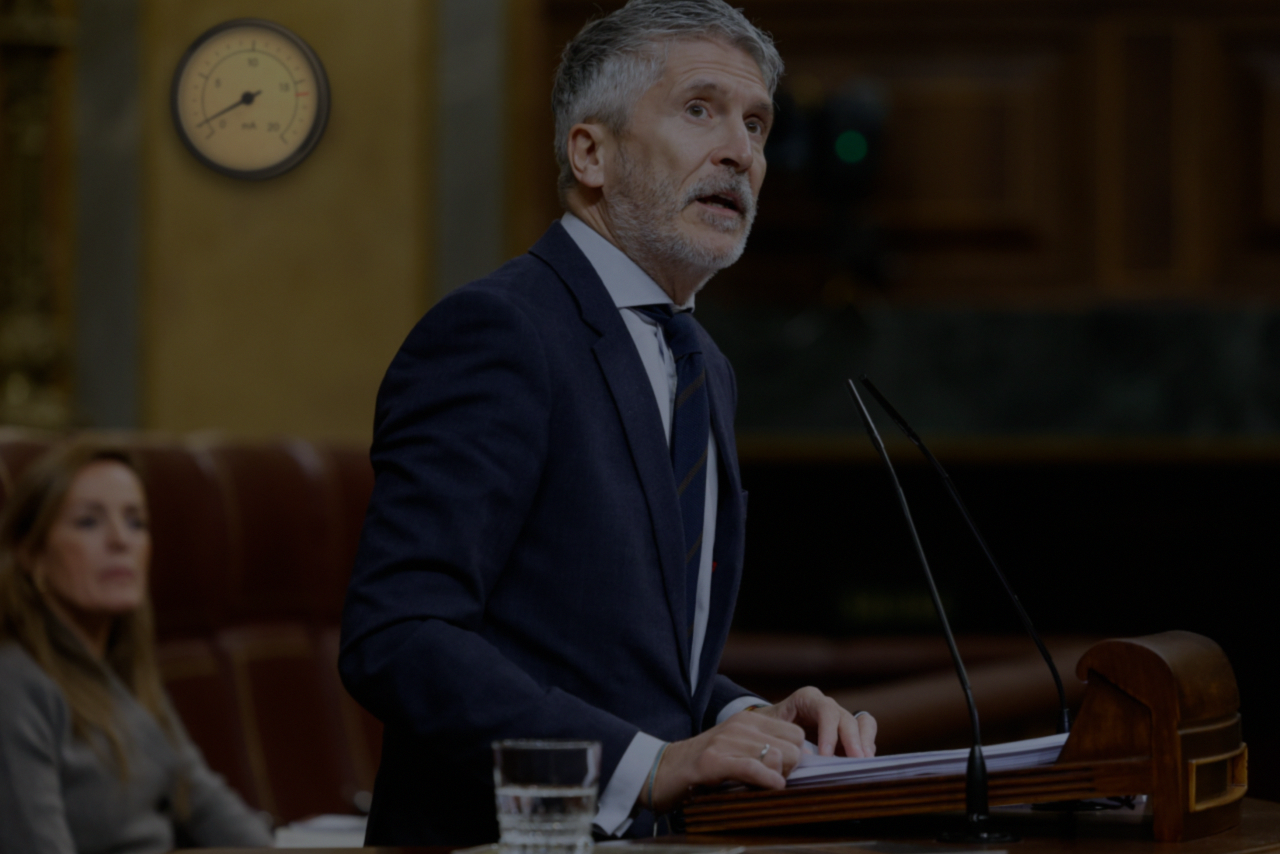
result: 1 mA
